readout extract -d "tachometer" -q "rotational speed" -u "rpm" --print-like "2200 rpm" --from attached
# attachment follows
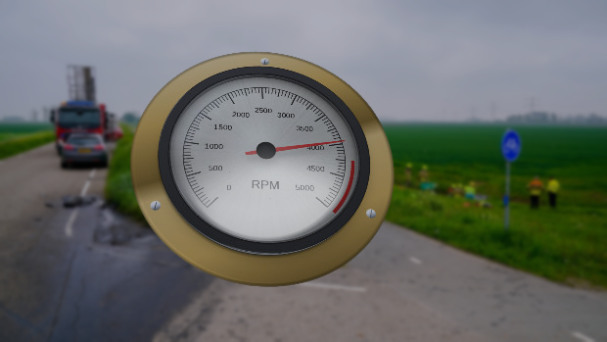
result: 4000 rpm
